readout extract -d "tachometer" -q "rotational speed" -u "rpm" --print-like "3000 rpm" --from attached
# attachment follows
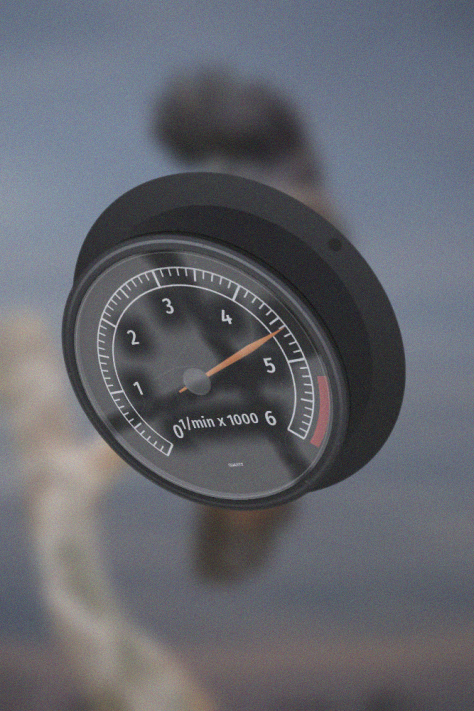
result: 4600 rpm
